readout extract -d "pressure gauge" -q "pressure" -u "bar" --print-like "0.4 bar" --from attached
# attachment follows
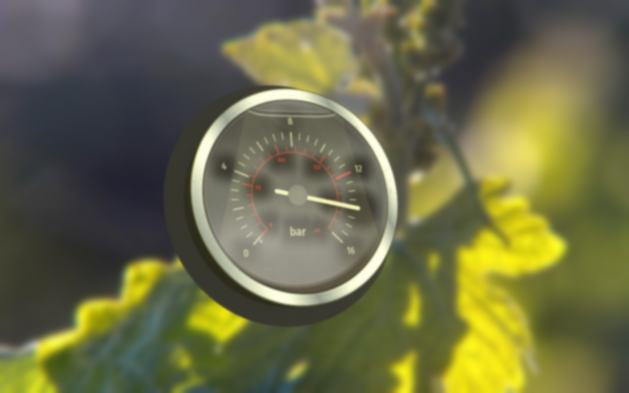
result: 14 bar
